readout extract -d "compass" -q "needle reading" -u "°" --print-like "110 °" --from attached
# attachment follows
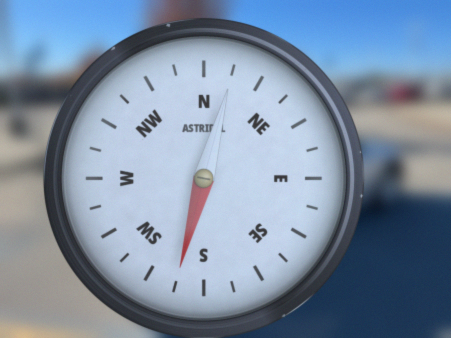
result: 195 °
